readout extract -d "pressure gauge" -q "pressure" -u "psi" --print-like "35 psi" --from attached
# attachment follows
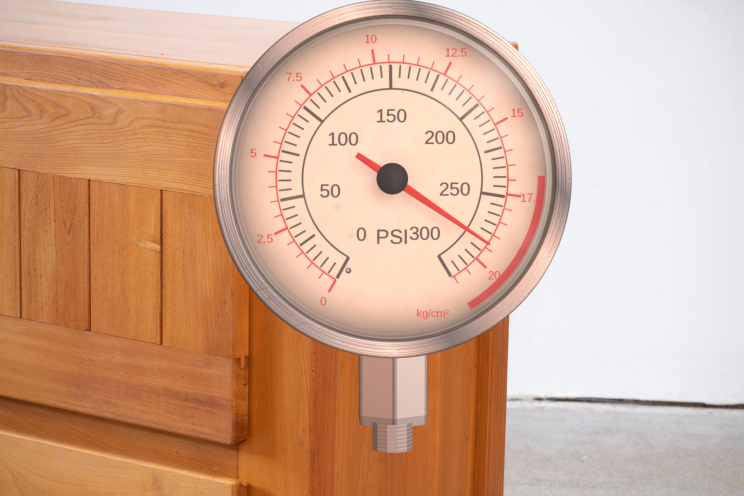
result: 275 psi
